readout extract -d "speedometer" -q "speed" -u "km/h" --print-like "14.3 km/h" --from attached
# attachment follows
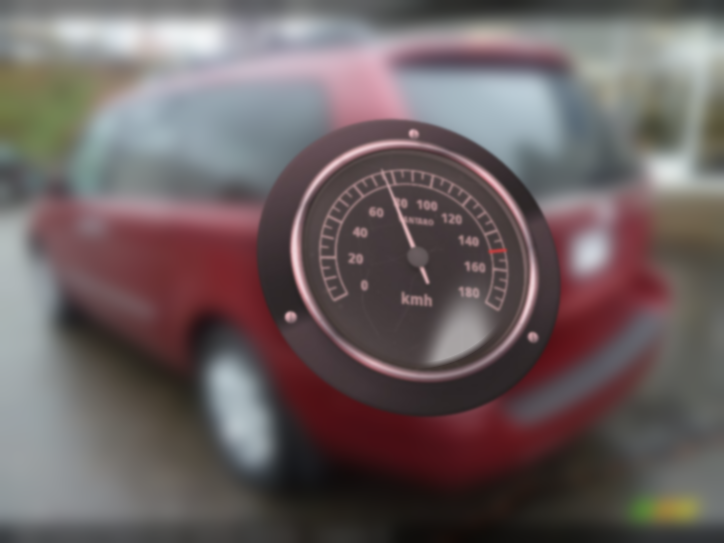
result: 75 km/h
